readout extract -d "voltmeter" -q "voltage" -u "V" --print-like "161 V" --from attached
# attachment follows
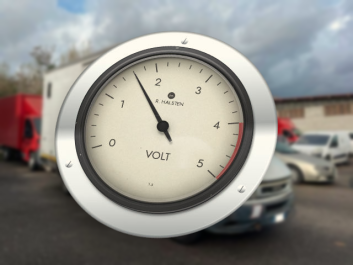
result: 1.6 V
